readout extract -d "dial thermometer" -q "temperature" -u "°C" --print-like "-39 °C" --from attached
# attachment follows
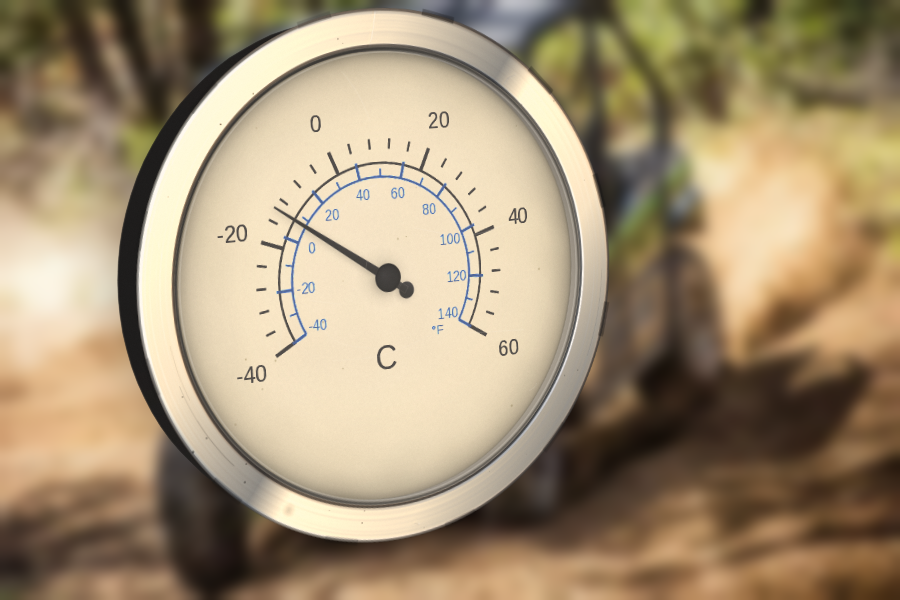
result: -14 °C
